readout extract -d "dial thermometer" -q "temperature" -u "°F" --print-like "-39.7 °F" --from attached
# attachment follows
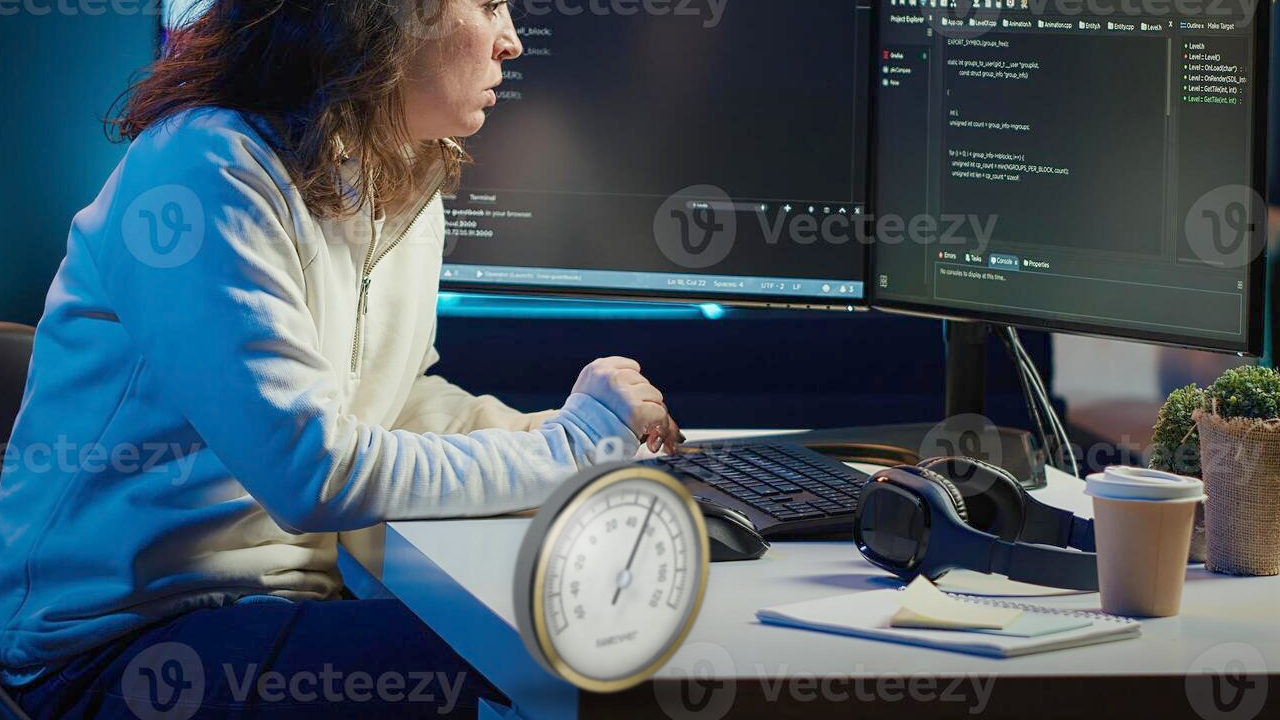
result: 50 °F
